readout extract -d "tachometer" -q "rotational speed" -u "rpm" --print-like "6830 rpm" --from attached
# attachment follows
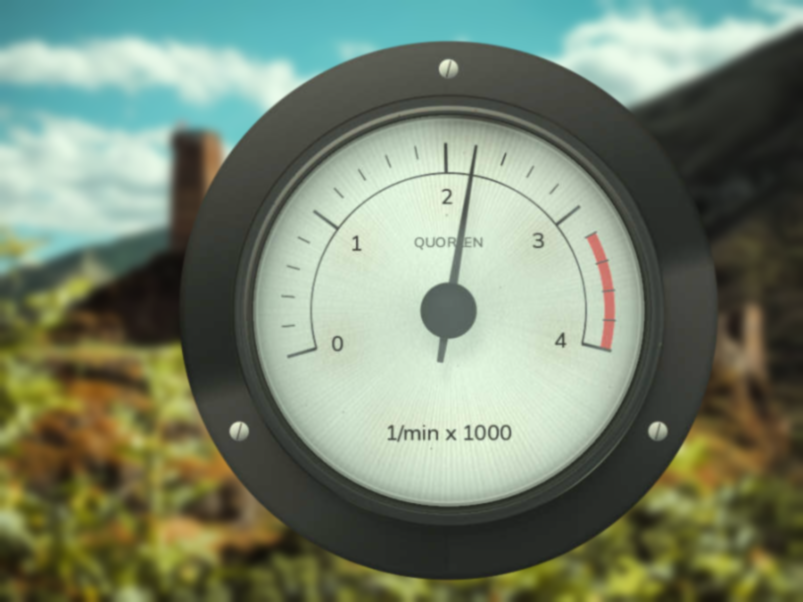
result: 2200 rpm
